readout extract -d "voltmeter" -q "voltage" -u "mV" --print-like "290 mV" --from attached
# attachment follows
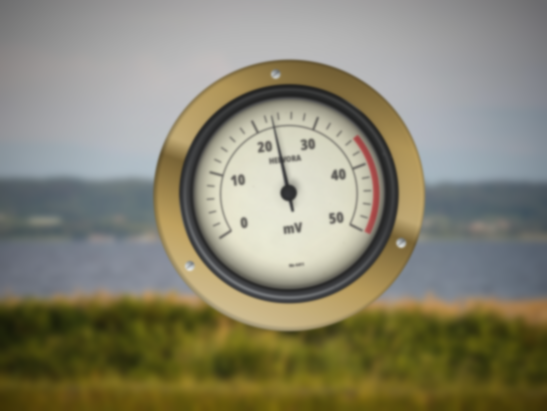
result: 23 mV
